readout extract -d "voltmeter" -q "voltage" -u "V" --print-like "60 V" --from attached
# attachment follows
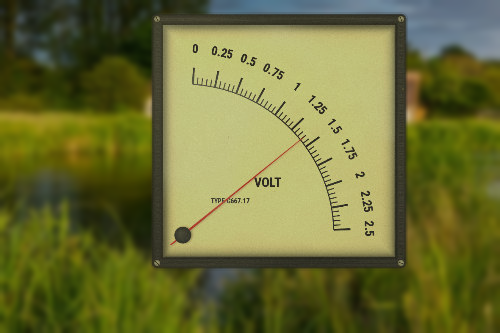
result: 1.4 V
